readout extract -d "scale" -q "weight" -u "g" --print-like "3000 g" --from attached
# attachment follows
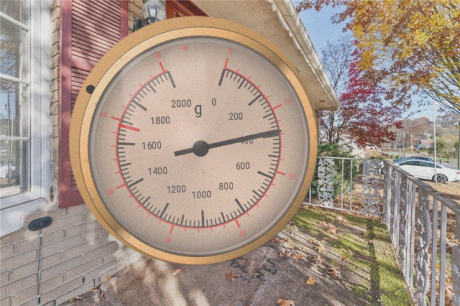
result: 380 g
